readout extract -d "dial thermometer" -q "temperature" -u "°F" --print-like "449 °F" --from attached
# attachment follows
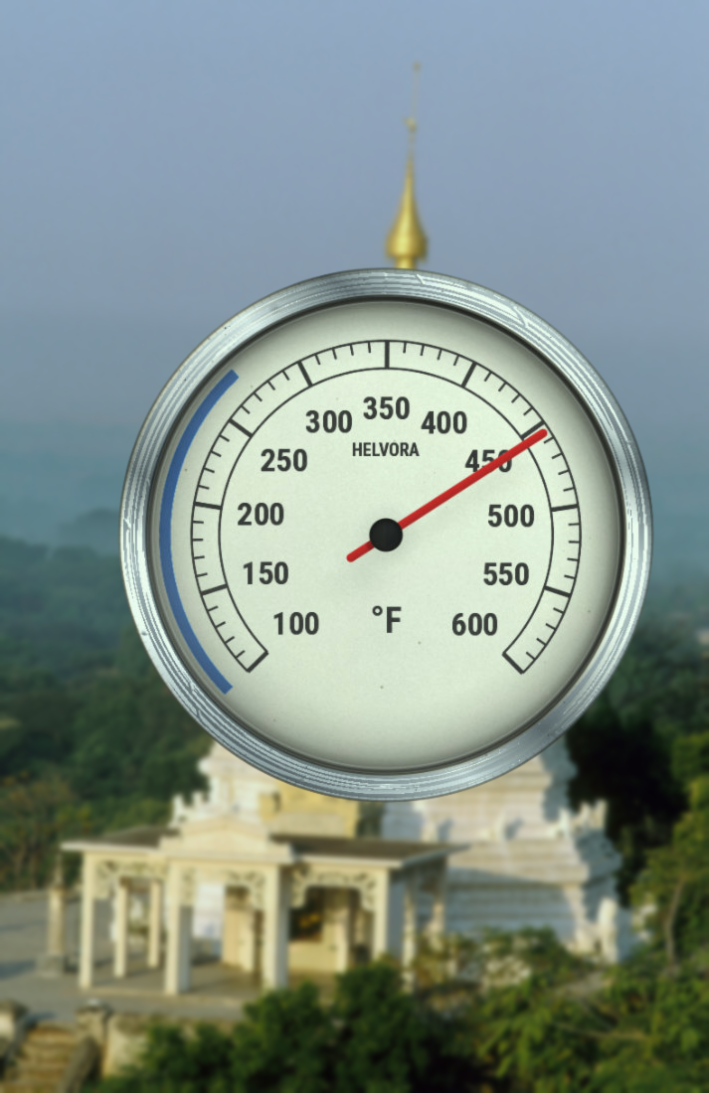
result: 455 °F
